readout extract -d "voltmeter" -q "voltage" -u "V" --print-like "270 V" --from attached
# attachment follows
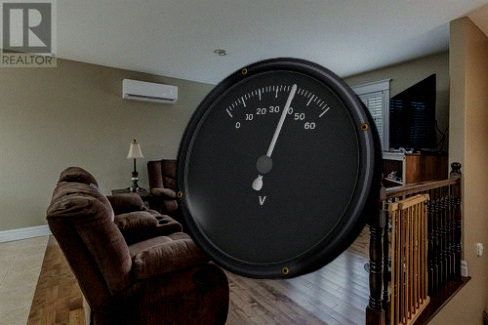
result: 40 V
